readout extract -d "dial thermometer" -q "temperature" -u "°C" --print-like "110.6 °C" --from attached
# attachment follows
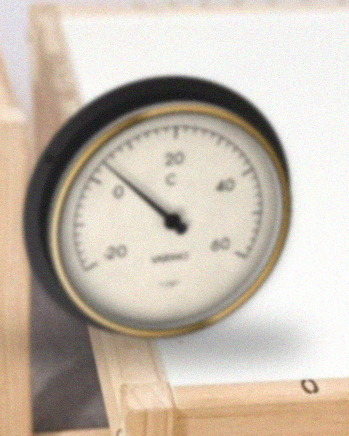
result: 4 °C
